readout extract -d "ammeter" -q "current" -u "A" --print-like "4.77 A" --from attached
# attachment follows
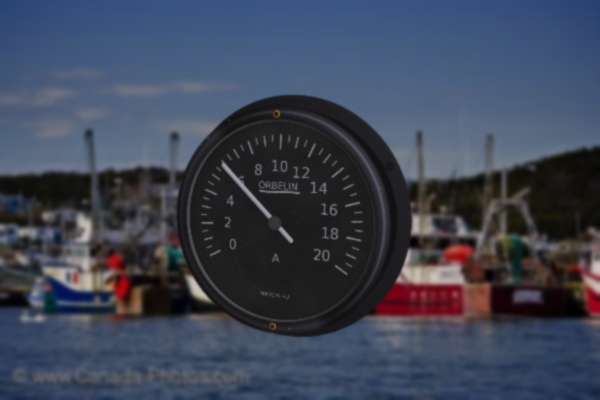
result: 6 A
